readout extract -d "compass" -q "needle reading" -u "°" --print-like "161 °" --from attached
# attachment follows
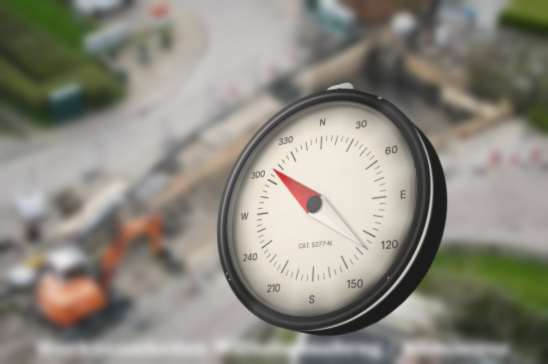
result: 310 °
